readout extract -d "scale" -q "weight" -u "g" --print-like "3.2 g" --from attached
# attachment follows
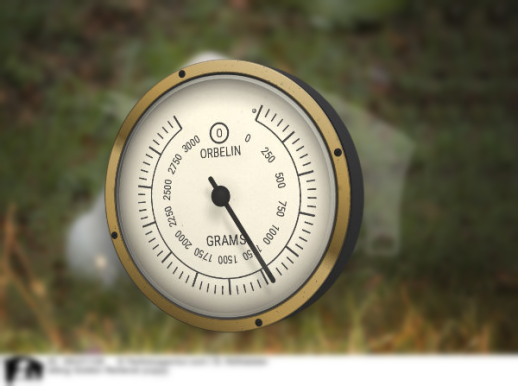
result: 1200 g
